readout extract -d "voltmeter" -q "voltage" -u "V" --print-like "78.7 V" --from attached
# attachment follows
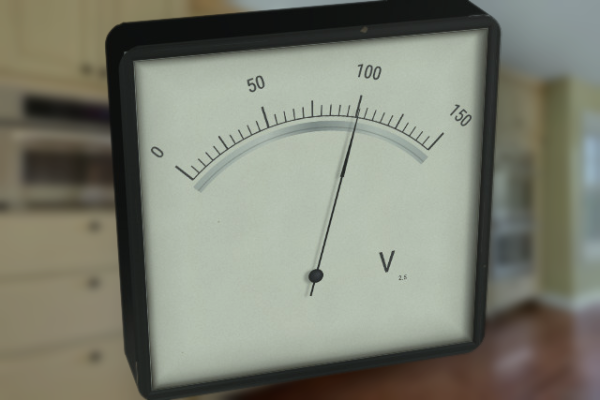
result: 100 V
